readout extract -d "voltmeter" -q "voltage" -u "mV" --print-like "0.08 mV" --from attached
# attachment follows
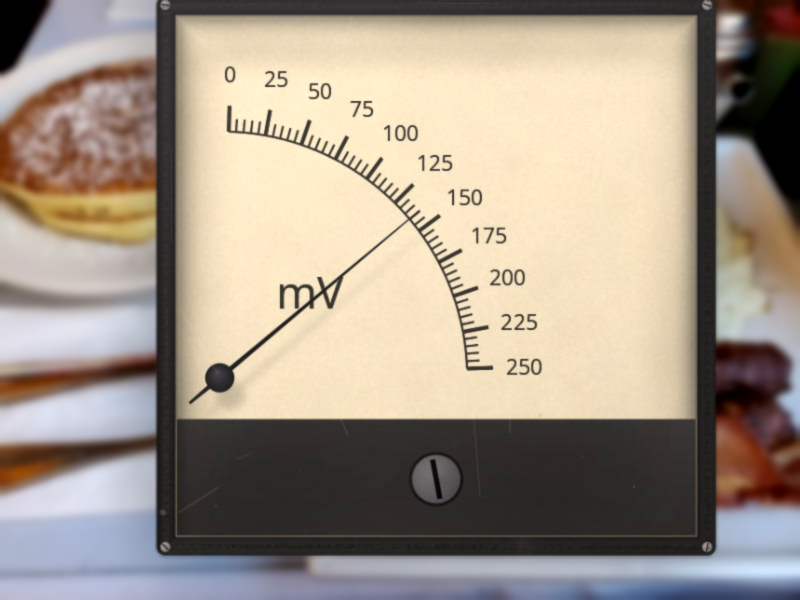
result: 140 mV
